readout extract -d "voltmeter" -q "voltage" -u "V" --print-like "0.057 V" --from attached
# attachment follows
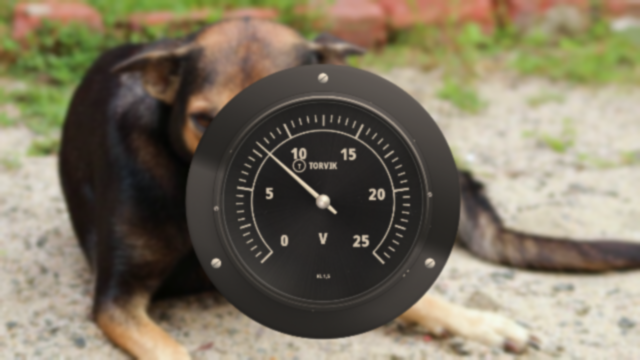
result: 8 V
